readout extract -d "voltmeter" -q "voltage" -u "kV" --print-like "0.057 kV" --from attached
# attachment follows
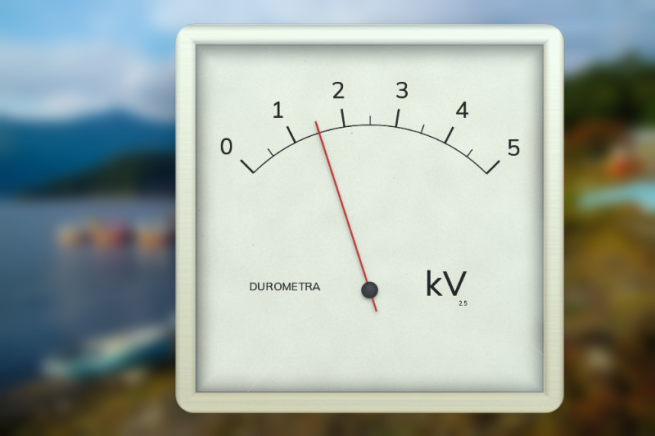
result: 1.5 kV
